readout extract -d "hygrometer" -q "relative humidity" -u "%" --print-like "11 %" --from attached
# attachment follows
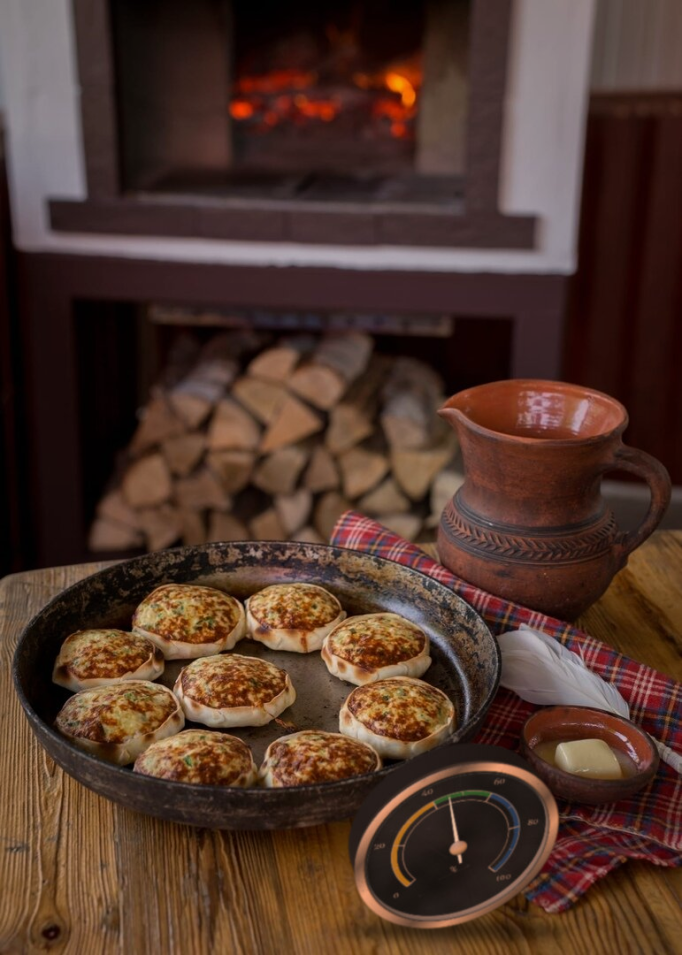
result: 45 %
